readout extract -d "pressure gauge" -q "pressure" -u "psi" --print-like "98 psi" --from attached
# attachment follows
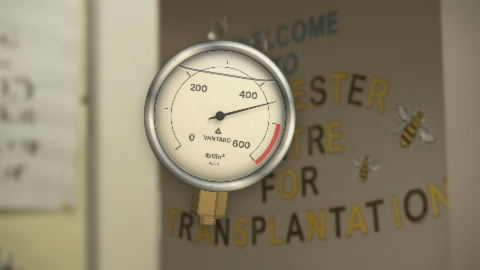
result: 450 psi
